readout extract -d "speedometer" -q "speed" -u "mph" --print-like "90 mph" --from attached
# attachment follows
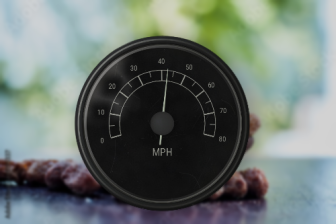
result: 42.5 mph
